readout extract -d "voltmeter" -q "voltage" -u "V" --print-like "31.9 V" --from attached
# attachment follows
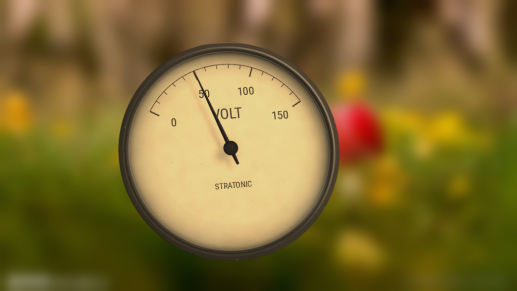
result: 50 V
